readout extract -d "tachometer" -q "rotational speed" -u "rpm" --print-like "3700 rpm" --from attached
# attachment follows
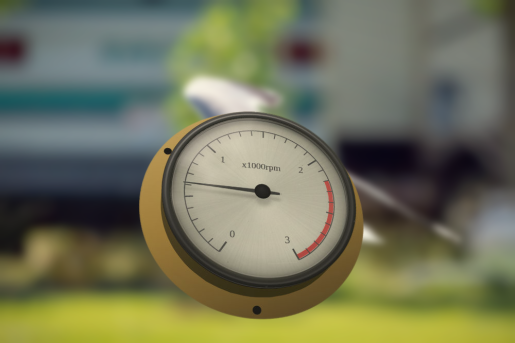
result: 600 rpm
